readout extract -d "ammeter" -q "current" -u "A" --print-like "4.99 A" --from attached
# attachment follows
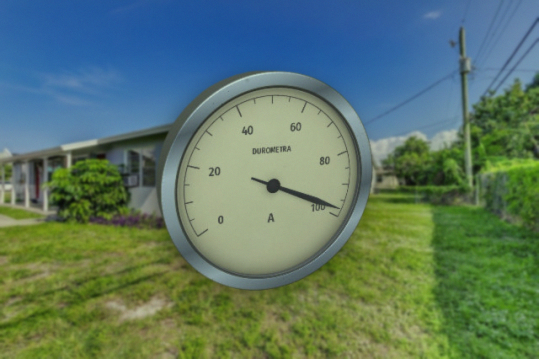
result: 97.5 A
